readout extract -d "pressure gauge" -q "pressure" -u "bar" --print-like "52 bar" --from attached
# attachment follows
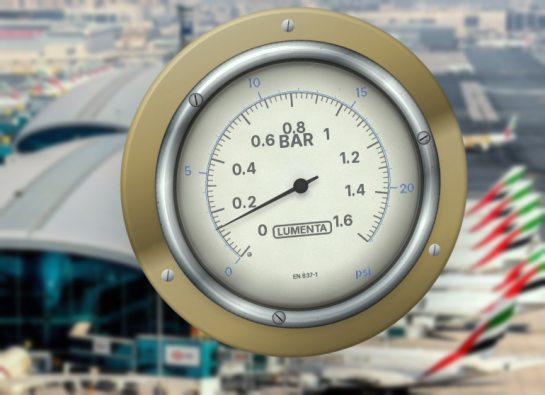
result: 0.14 bar
